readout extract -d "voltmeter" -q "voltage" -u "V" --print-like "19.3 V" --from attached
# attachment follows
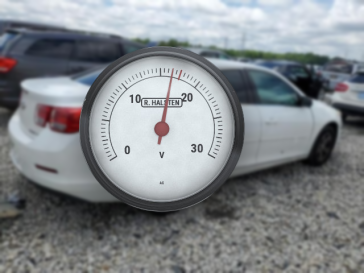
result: 16.5 V
